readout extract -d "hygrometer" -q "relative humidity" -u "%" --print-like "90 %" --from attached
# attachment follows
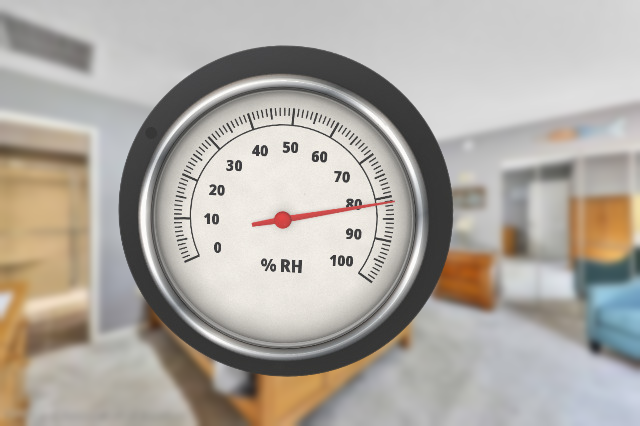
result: 81 %
